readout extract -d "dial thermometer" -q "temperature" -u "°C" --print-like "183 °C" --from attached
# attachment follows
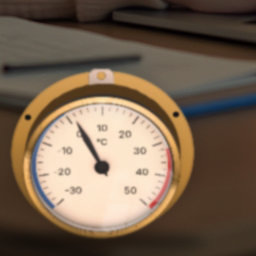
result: 2 °C
